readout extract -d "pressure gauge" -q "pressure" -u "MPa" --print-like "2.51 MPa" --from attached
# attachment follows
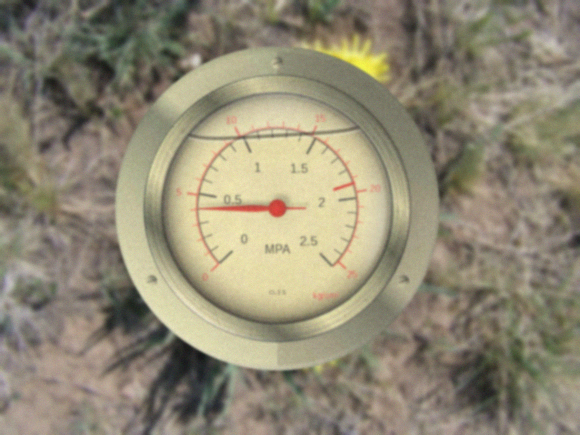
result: 0.4 MPa
